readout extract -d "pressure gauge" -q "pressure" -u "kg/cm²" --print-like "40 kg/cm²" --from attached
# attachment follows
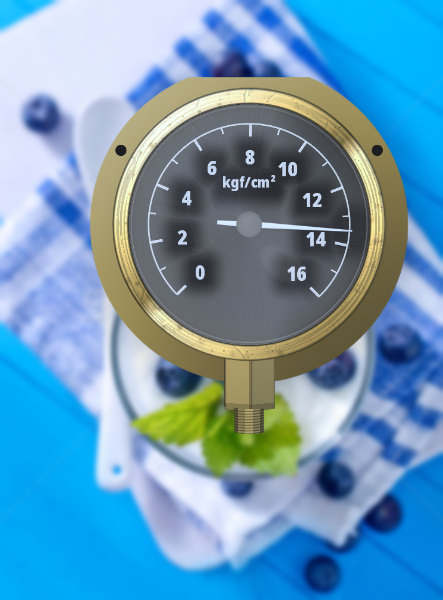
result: 13.5 kg/cm²
